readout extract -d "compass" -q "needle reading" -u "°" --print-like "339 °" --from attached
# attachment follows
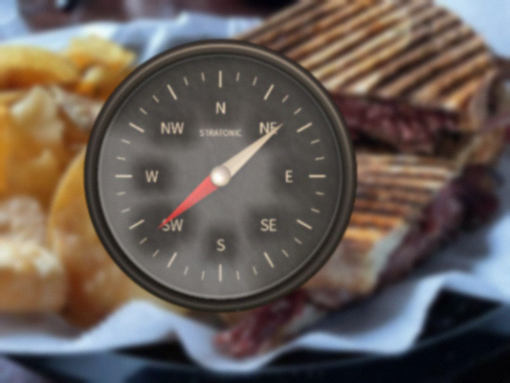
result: 230 °
